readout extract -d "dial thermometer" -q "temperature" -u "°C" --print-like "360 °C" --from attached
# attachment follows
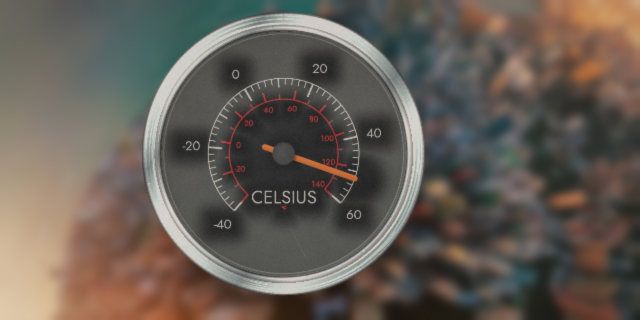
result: 52 °C
